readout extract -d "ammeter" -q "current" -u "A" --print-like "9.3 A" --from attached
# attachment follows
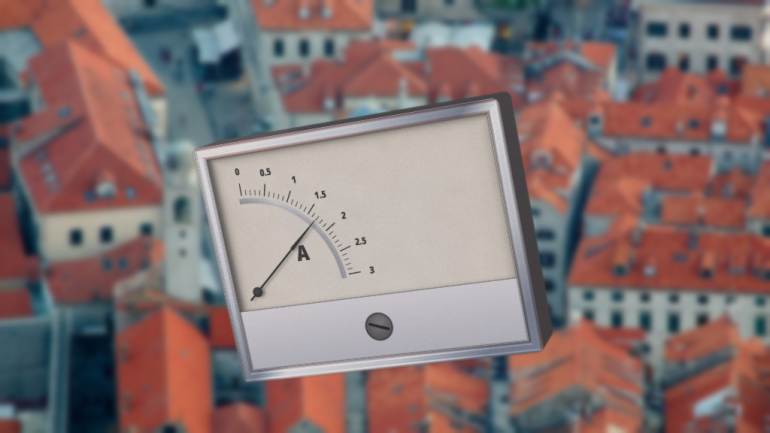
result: 1.7 A
